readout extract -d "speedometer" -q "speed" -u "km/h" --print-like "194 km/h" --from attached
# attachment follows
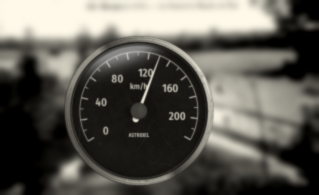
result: 130 km/h
